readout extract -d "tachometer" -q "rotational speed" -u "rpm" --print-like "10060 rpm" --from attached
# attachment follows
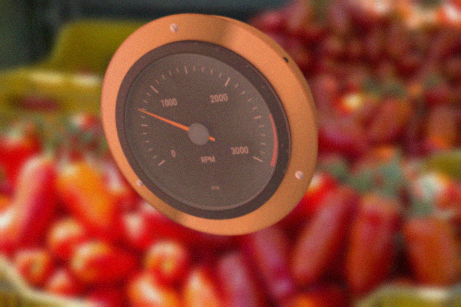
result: 700 rpm
